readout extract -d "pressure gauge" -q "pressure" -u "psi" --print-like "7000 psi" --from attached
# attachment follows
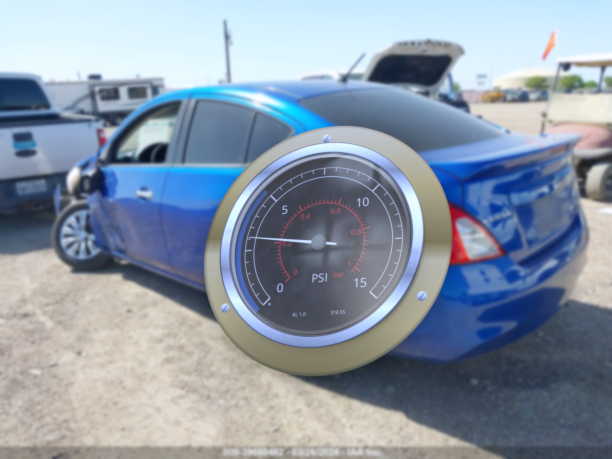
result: 3 psi
